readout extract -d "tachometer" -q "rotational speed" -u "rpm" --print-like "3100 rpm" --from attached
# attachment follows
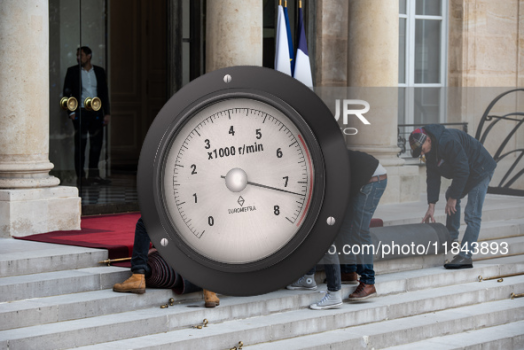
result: 7300 rpm
